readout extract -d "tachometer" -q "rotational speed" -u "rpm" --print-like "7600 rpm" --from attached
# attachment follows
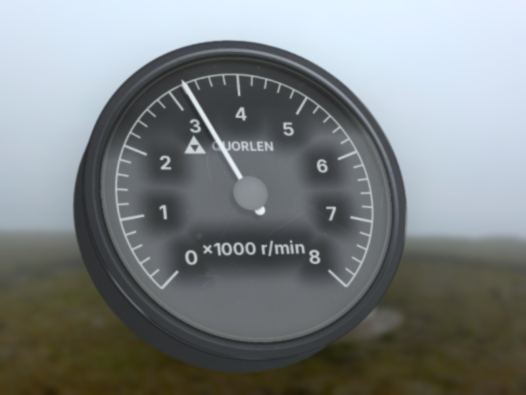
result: 3200 rpm
